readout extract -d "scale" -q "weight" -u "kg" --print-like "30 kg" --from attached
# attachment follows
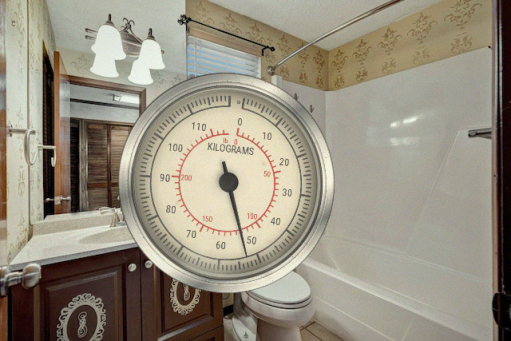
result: 53 kg
